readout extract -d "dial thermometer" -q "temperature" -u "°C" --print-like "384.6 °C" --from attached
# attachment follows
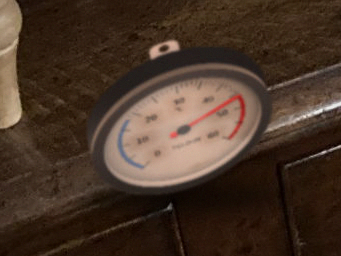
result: 45 °C
